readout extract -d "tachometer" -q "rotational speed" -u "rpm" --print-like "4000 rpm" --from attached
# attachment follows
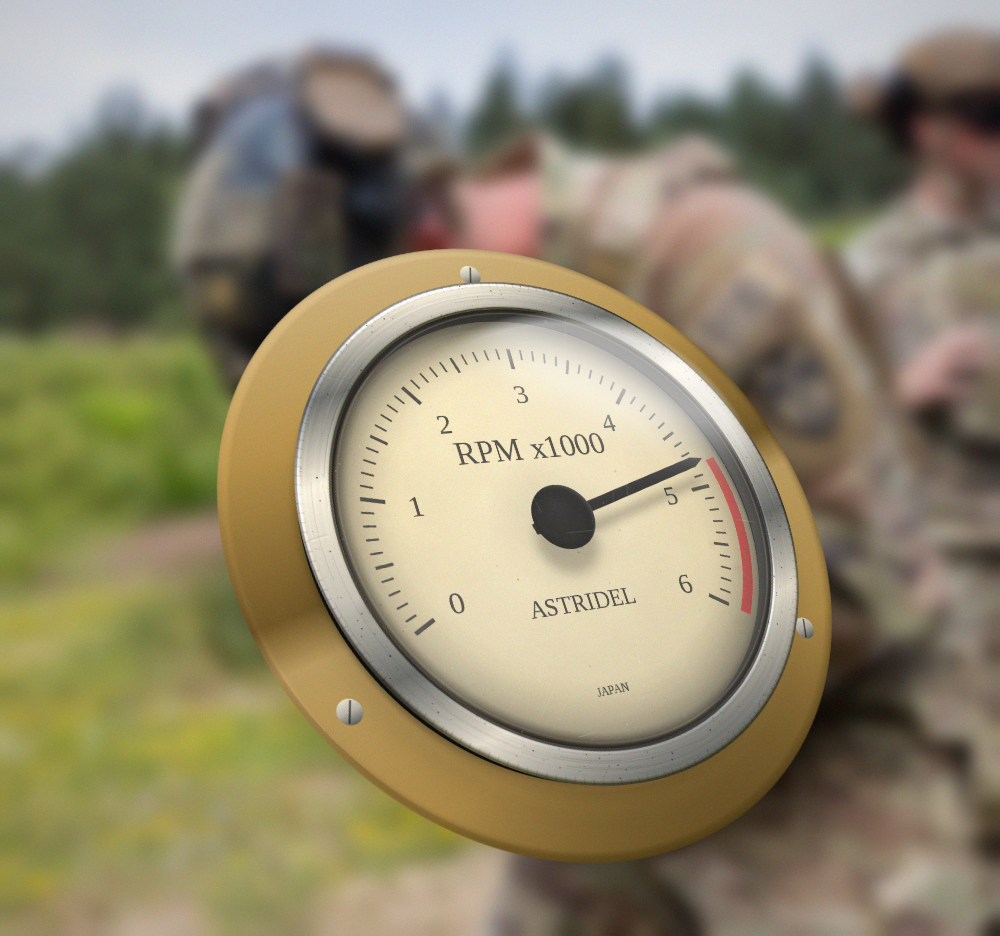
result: 4800 rpm
